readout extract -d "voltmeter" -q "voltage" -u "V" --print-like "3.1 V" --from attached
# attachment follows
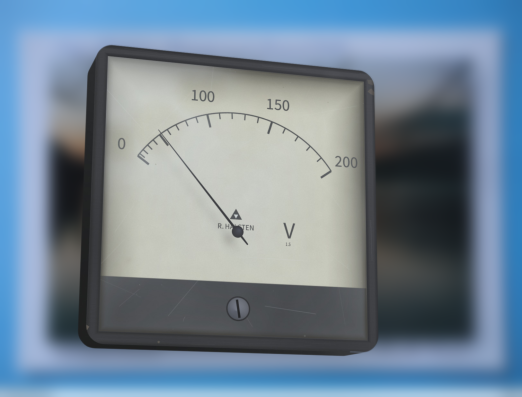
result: 50 V
